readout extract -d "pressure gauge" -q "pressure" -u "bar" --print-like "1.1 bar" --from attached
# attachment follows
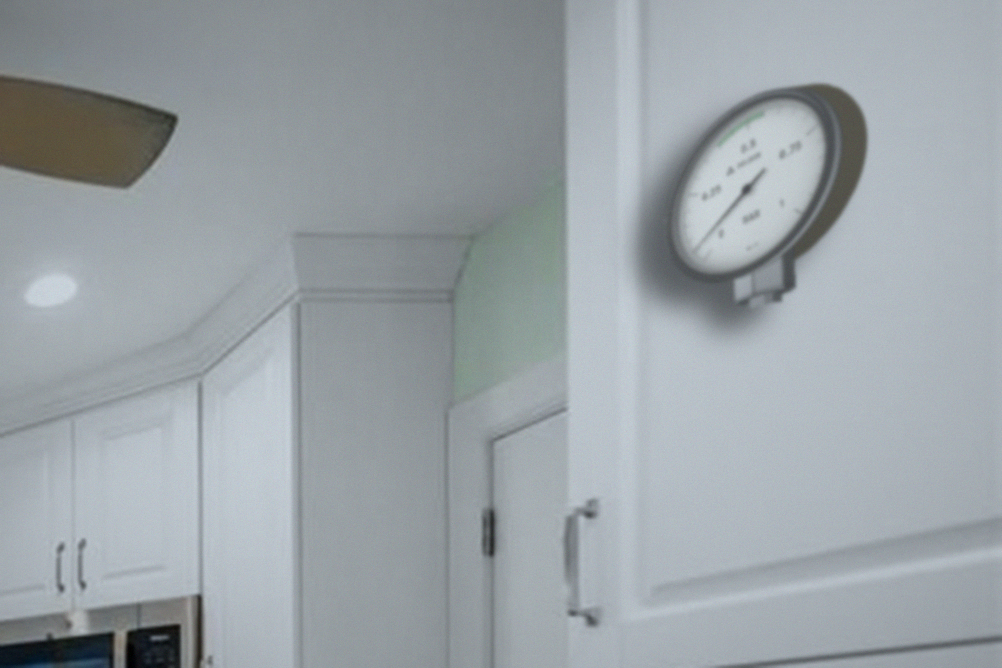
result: 0.05 bar
